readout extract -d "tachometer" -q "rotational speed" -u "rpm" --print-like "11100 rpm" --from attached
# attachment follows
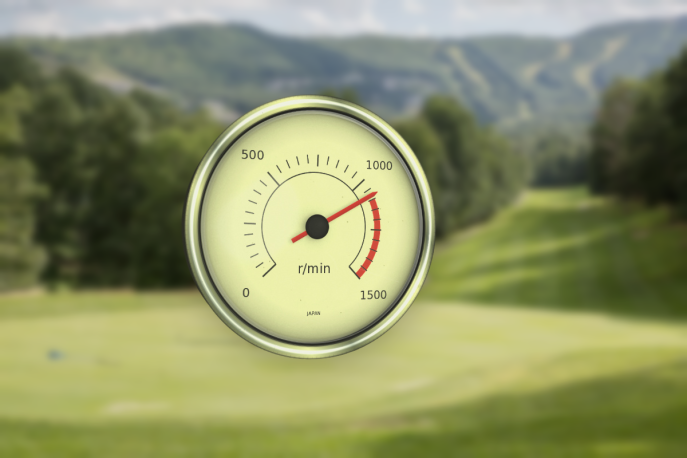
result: 1075 rpm
